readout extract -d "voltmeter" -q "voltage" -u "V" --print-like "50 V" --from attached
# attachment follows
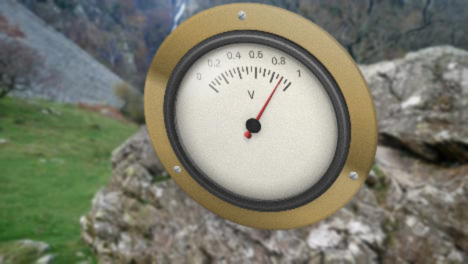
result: 0.9 V
